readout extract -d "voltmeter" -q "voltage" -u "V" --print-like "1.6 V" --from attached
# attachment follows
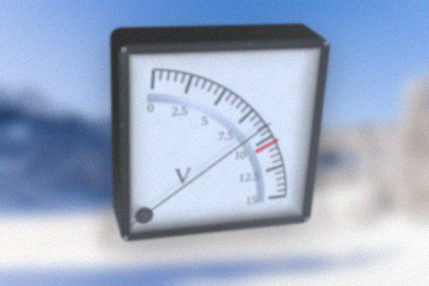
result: 9 V
